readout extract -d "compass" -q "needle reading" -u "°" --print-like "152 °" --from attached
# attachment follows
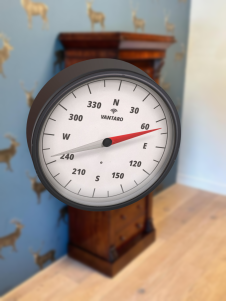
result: 67.5 °
